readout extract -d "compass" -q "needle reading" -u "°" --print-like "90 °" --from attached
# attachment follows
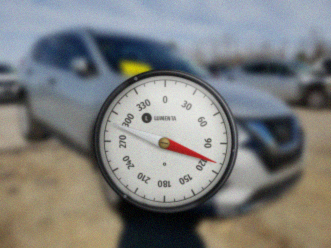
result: 110 °
